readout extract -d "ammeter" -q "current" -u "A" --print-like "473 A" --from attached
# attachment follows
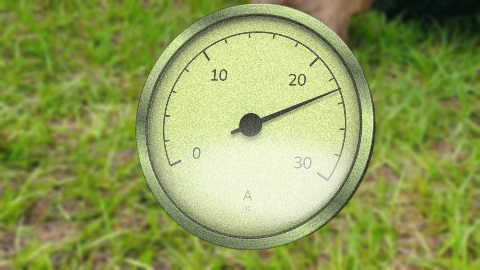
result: 23 A
